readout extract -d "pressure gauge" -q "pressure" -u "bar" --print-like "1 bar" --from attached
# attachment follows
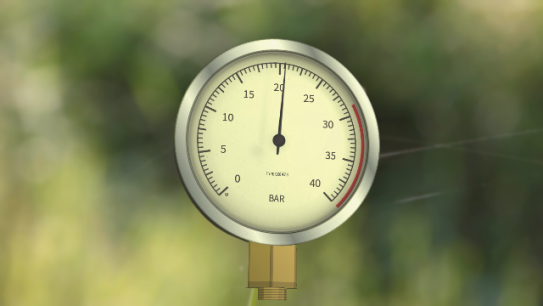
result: 20.5 bar
